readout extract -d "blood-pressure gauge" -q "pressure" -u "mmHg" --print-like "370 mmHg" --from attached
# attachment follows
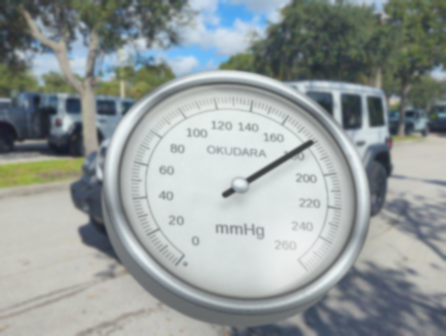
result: 180 mmHg
